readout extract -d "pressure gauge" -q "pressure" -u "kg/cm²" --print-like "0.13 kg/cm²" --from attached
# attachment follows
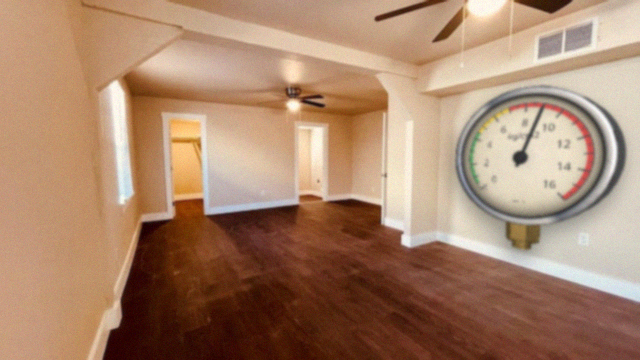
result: 9 kg/cm²
